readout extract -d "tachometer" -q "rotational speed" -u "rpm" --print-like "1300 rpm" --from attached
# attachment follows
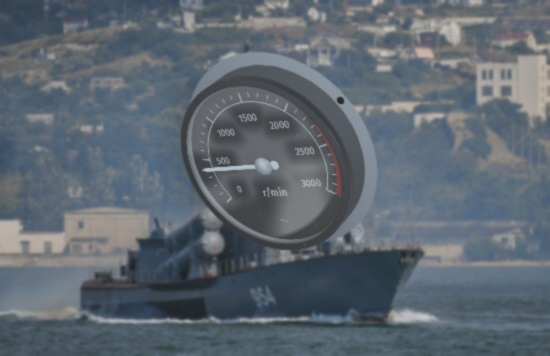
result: 400 rpm
